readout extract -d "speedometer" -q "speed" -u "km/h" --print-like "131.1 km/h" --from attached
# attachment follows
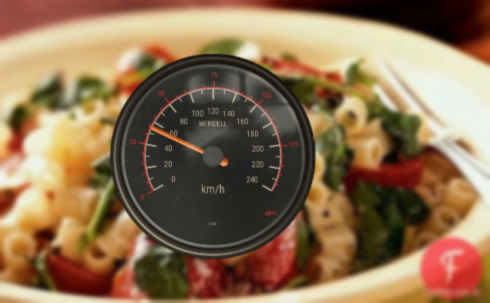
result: 55 km/h
